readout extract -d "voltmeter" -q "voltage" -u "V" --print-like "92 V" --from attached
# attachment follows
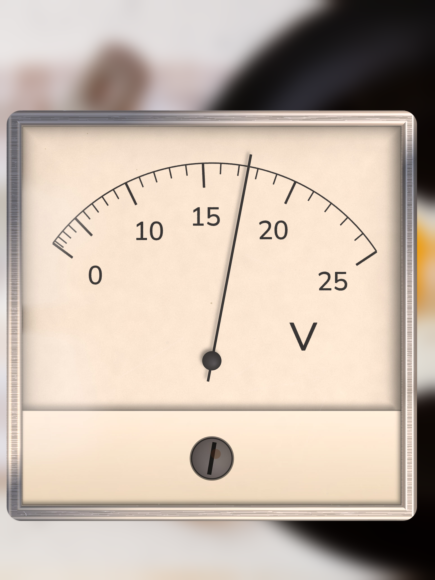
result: 17.5 V
